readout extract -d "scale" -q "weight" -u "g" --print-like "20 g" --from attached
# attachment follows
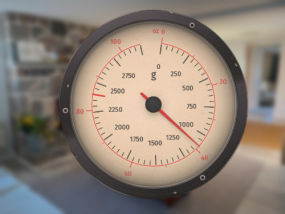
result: 1100 g
